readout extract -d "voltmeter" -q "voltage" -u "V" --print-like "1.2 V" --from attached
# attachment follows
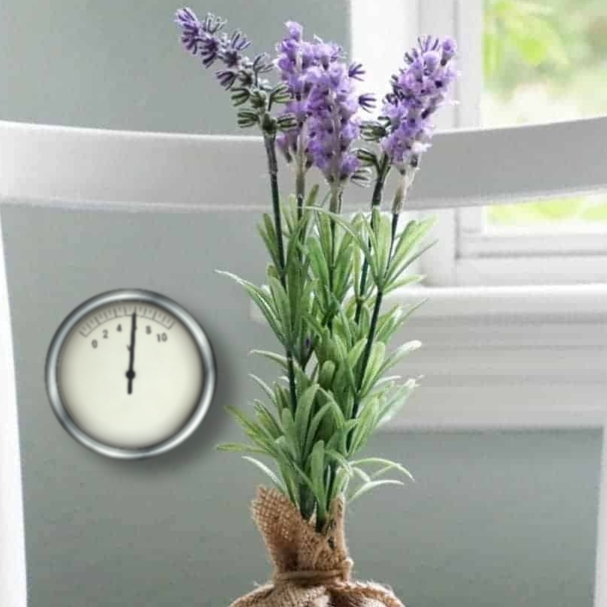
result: 6 V
